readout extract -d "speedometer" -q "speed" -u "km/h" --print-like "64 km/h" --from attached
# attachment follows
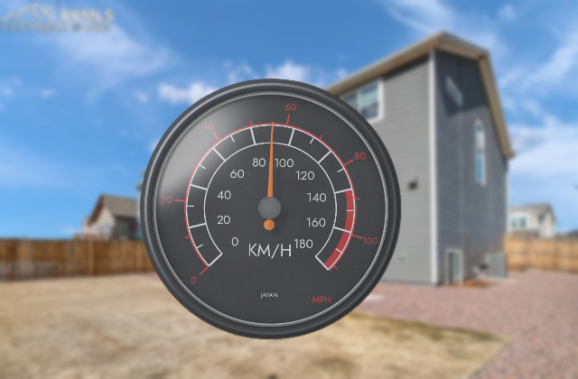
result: 90 km/h
